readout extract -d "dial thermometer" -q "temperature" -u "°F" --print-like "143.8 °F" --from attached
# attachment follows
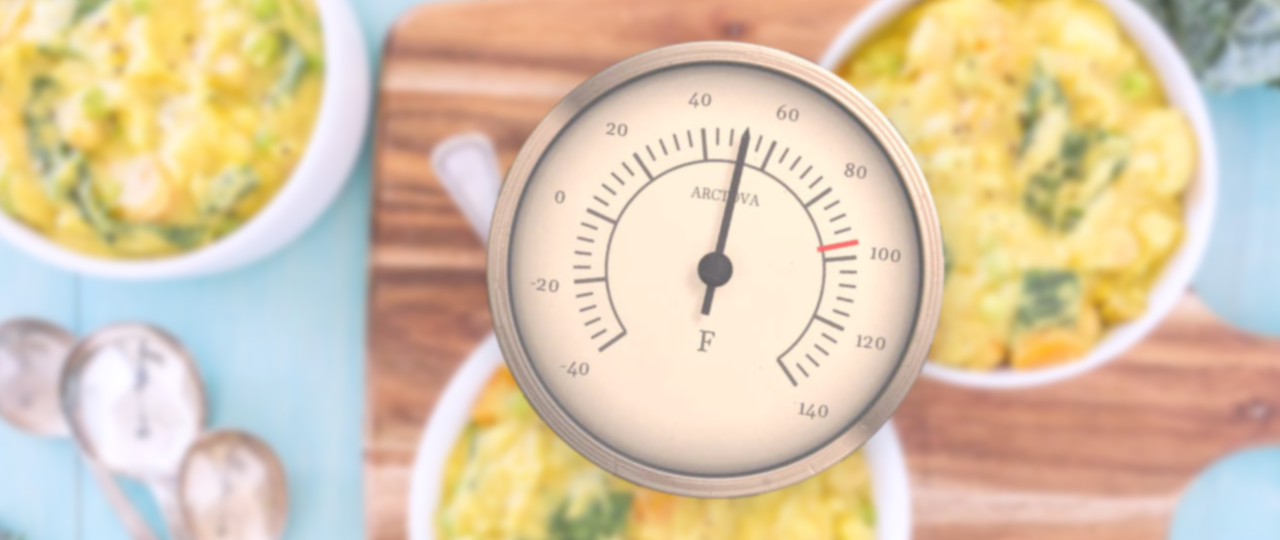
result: 52 °F
